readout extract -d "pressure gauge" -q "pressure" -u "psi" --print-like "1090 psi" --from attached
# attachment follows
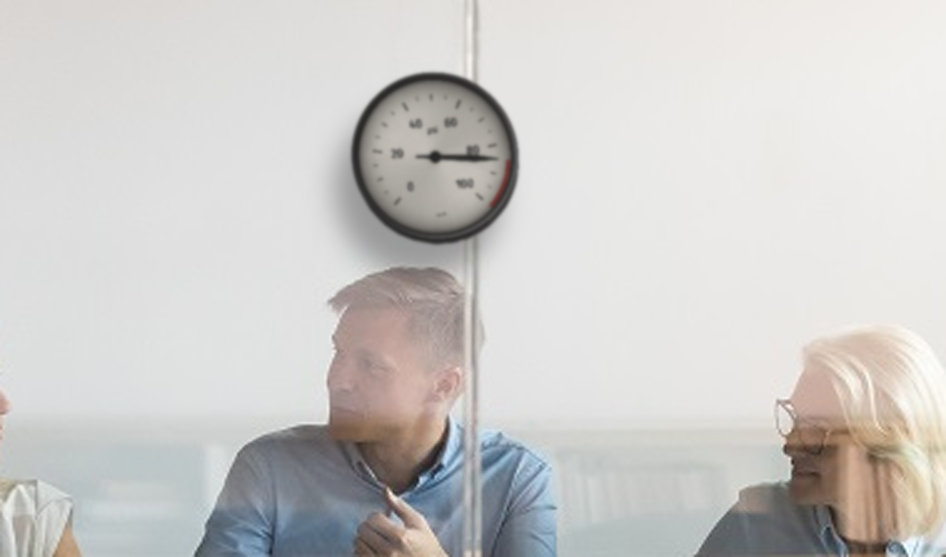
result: 85 psi
